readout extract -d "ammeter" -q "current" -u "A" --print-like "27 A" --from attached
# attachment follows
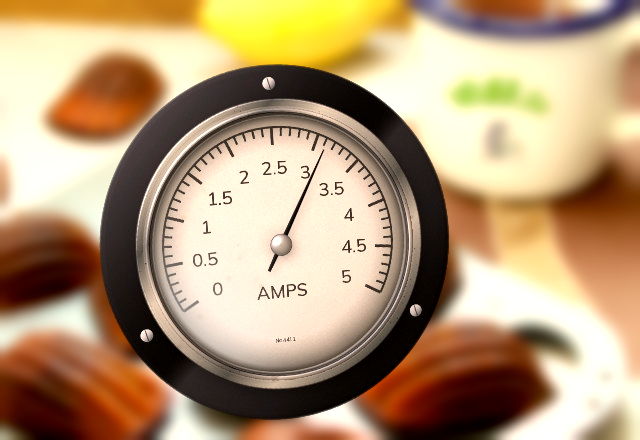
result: 3.1 A
